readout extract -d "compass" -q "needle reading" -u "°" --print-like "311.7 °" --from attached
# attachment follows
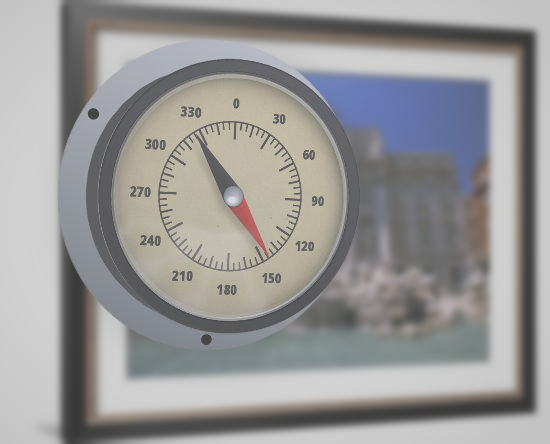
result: 145 °
